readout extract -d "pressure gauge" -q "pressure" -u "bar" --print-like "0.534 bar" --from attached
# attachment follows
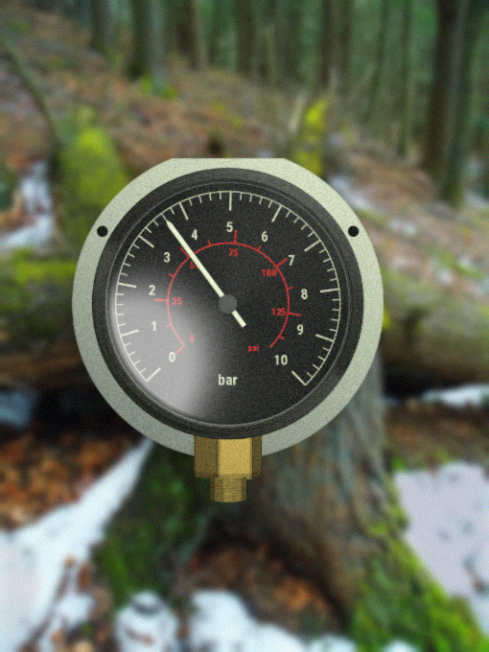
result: 3.6 bar
